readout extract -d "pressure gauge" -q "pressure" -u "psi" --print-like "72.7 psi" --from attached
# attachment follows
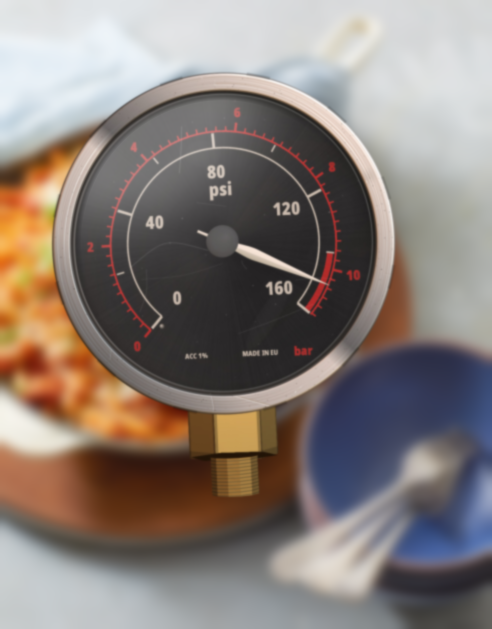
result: 150 psi
